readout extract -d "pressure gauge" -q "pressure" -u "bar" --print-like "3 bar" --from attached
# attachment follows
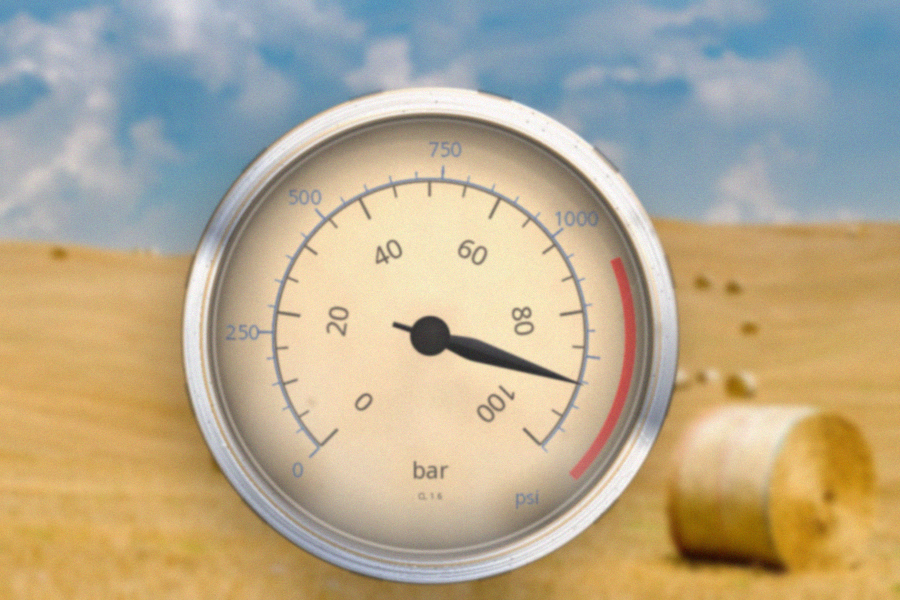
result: 90 bar
